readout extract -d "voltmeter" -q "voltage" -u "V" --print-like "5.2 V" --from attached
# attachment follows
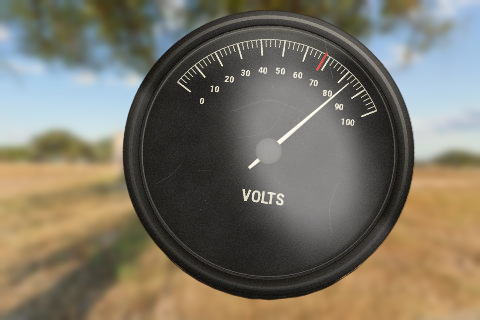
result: 84 V
